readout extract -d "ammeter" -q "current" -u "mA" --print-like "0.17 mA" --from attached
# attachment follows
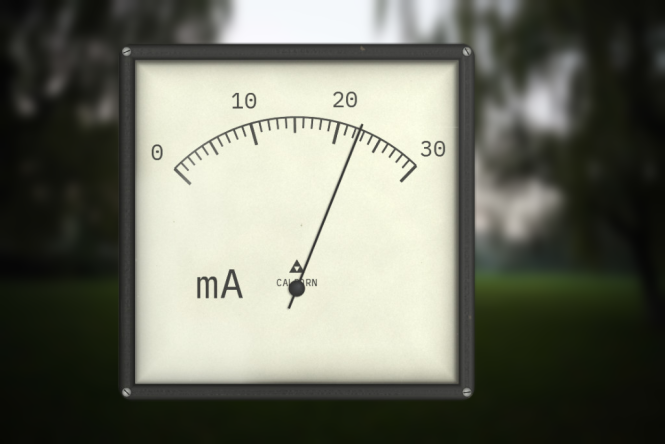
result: 22.5 mA
